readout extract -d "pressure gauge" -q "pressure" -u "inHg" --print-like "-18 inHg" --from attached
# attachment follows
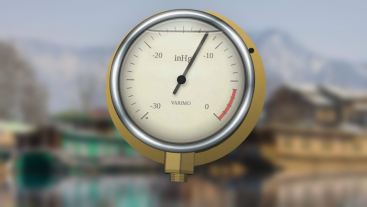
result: -12 inHg
